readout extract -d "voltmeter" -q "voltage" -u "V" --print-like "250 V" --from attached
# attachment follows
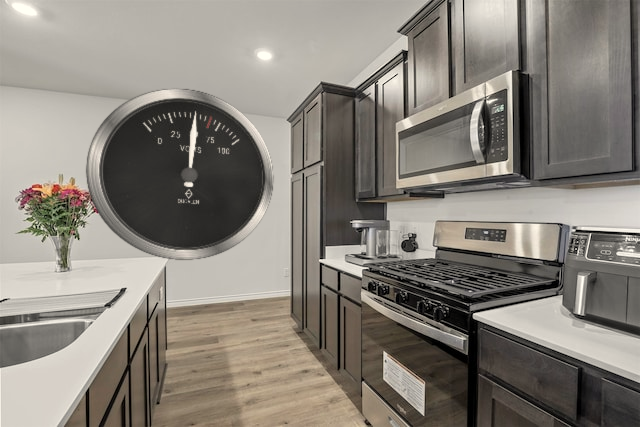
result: 50 V
